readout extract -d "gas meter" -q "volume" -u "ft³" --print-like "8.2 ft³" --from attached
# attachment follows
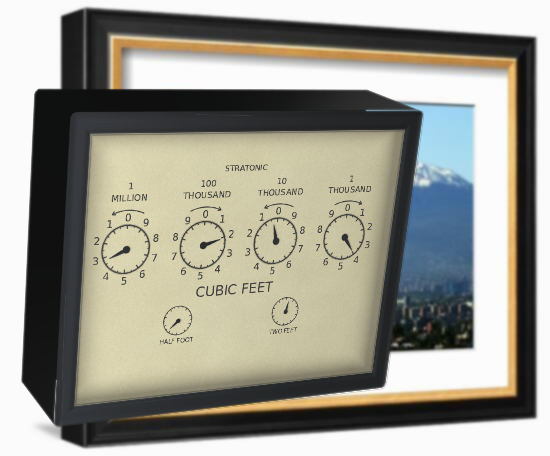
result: 320400 ft³
